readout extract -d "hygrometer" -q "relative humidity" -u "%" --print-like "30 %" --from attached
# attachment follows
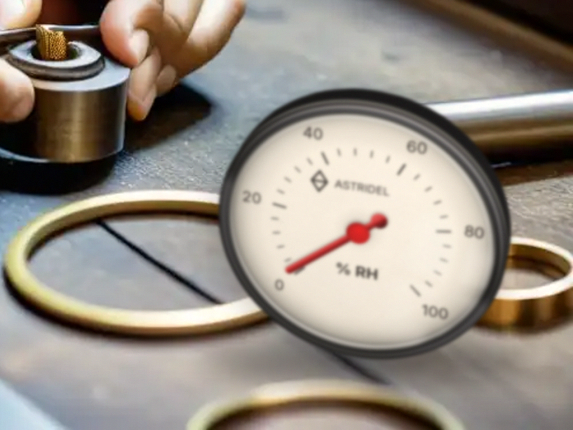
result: 2 %
